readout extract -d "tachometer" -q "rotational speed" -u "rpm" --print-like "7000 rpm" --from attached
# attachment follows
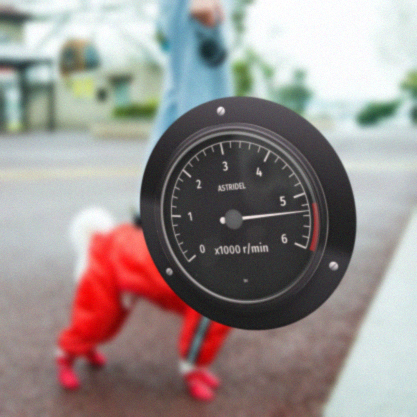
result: 5300 rpm
